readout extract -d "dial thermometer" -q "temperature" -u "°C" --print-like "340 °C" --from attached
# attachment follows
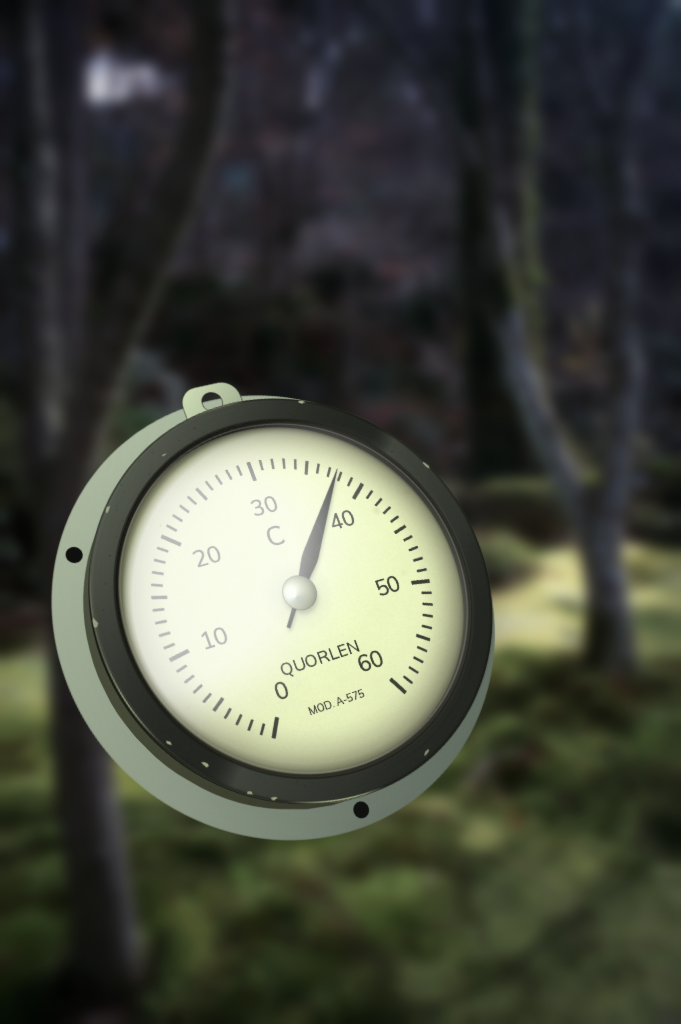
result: 37.5 °C
